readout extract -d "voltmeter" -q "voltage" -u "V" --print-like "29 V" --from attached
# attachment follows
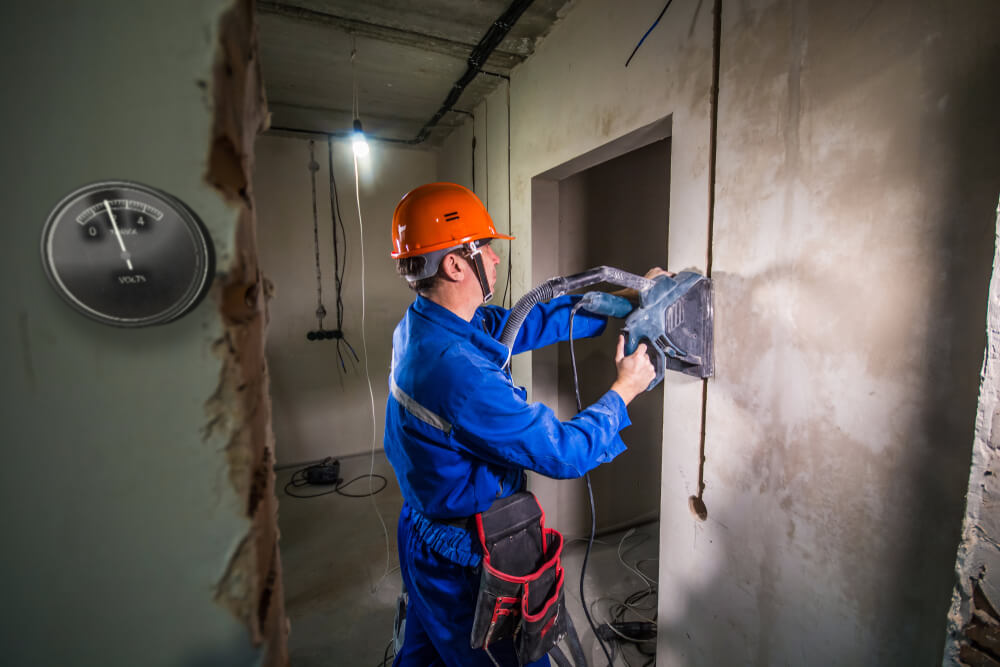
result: 2 V
